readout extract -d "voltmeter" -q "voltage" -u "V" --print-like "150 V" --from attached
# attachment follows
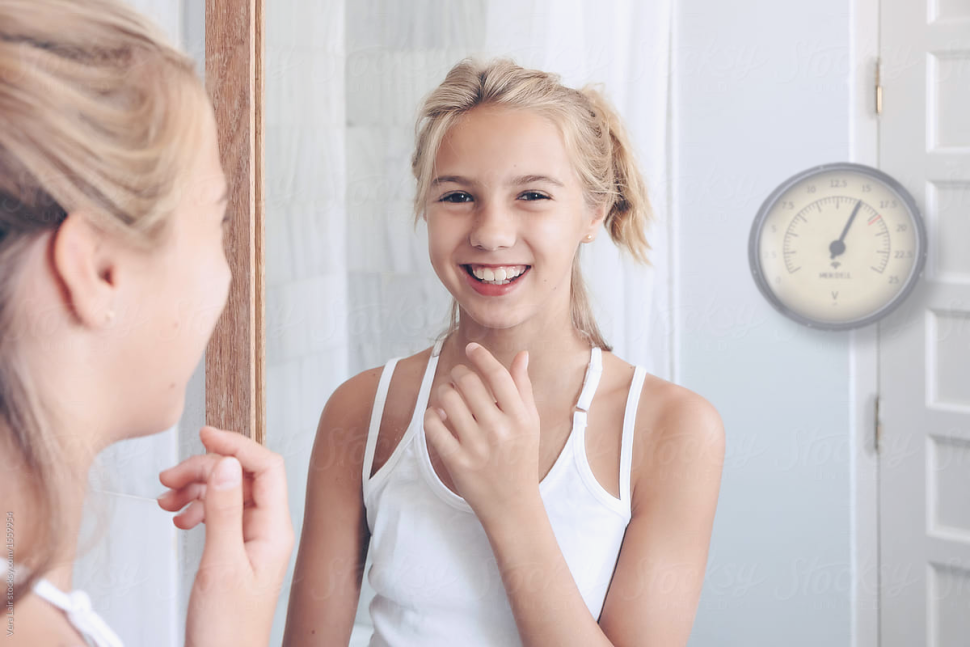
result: 15 V
